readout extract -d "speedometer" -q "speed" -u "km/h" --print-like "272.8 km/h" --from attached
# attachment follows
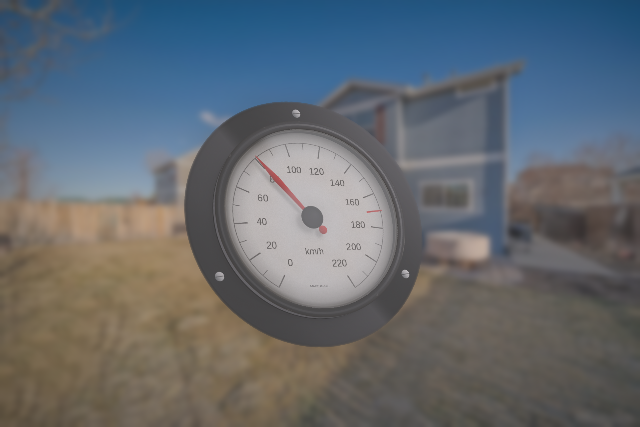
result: 80 km/h
